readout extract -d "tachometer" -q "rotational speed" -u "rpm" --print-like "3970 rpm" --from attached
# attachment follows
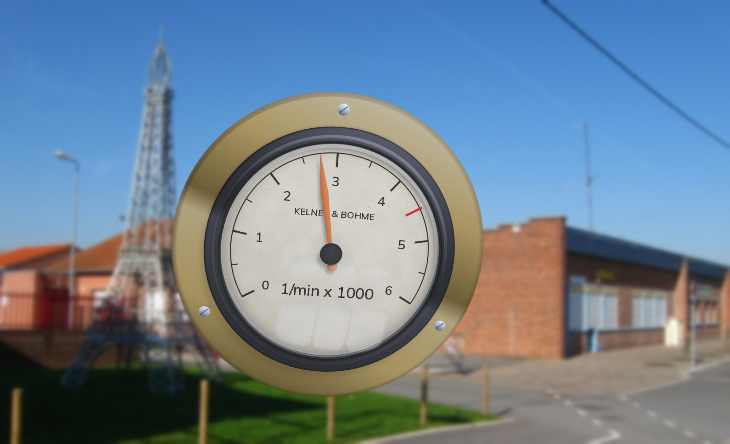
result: 2750 rpm
